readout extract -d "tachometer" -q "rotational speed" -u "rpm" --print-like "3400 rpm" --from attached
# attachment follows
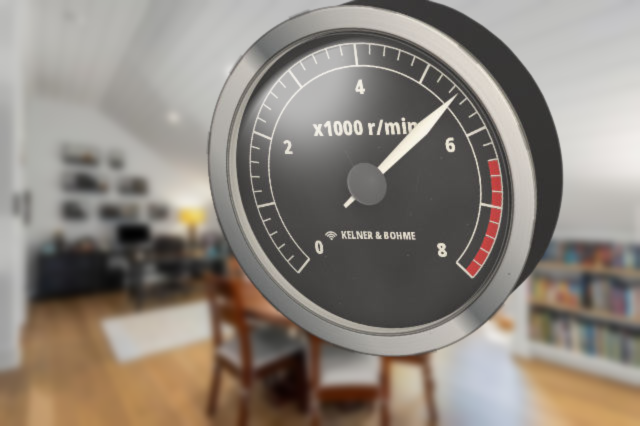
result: 5500 rpm
